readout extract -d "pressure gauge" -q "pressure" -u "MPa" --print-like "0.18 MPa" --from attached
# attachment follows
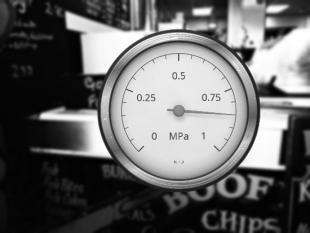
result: 0.85 MPa
